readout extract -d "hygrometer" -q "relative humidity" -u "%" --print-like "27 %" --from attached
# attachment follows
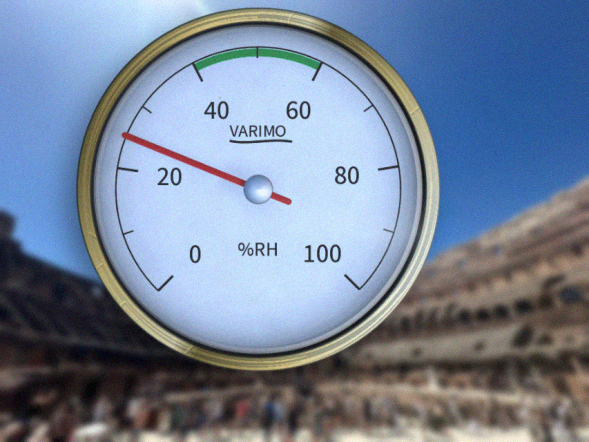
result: 25 %
